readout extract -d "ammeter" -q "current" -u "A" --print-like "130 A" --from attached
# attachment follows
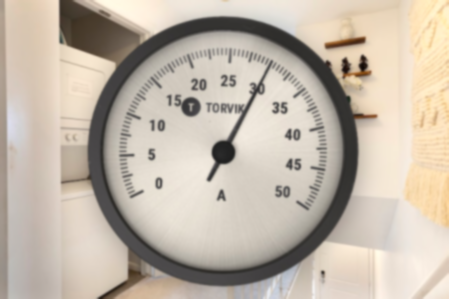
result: 30 A
